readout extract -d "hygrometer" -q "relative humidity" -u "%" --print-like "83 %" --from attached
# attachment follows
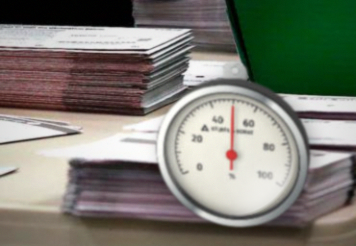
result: 50 %
